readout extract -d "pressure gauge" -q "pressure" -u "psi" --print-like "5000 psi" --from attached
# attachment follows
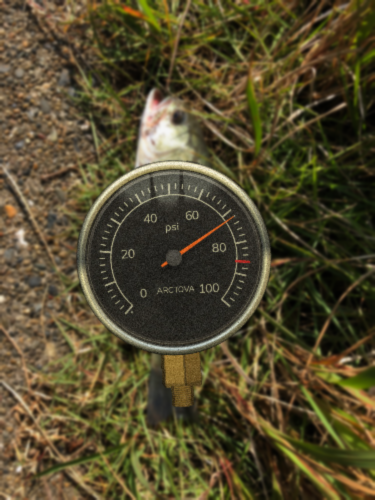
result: 72 psi
